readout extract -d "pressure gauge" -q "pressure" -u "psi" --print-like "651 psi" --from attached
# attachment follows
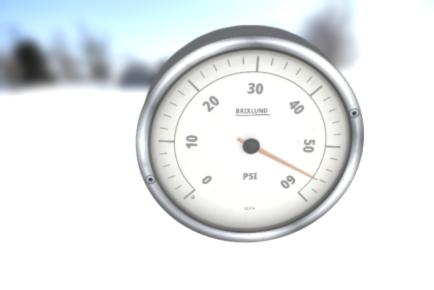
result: 56 psi
